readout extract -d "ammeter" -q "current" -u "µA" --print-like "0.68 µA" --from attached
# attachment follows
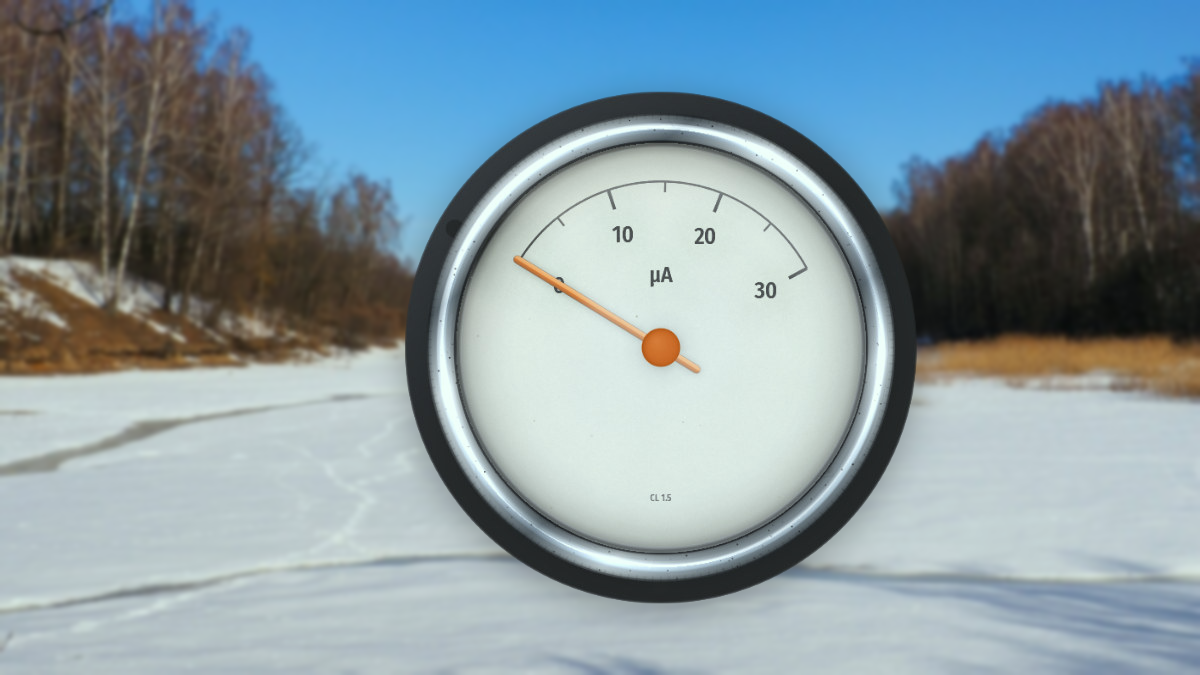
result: 0 µA
